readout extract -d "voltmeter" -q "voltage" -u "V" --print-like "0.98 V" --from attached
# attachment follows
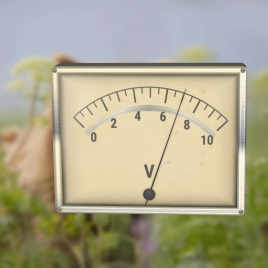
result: 7 V
